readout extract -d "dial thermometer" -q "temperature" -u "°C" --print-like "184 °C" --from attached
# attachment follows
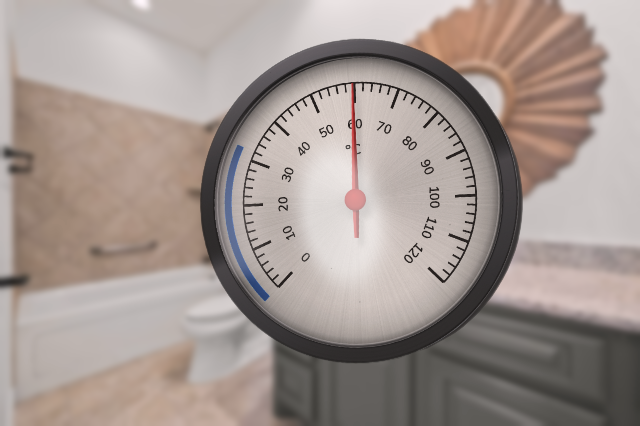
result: 60 °C
